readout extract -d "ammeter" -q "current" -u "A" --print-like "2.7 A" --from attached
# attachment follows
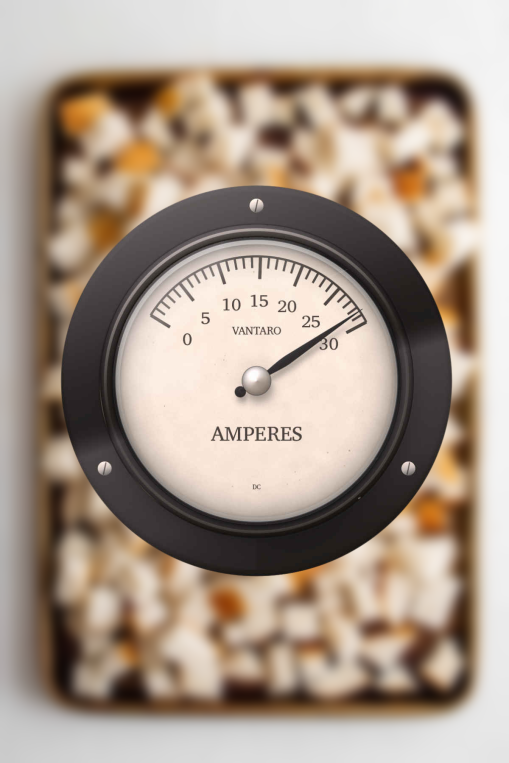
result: 28.5 A
